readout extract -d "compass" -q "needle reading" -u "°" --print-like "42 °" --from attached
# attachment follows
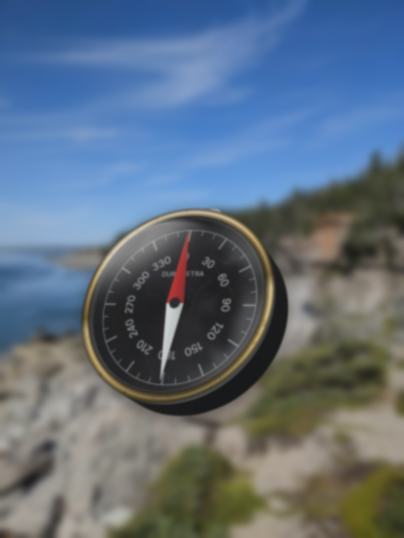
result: 0 °
